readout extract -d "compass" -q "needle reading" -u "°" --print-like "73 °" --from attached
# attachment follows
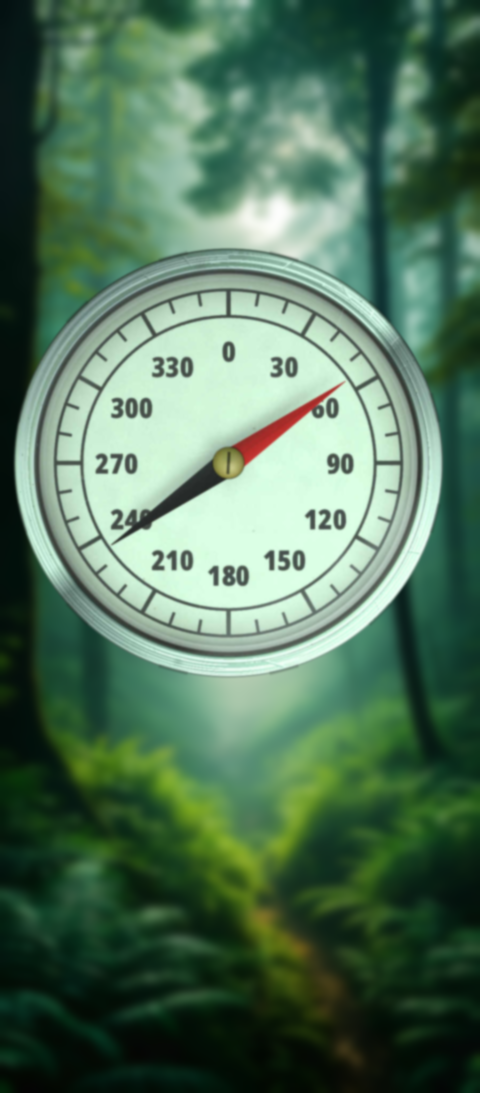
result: 55 °
